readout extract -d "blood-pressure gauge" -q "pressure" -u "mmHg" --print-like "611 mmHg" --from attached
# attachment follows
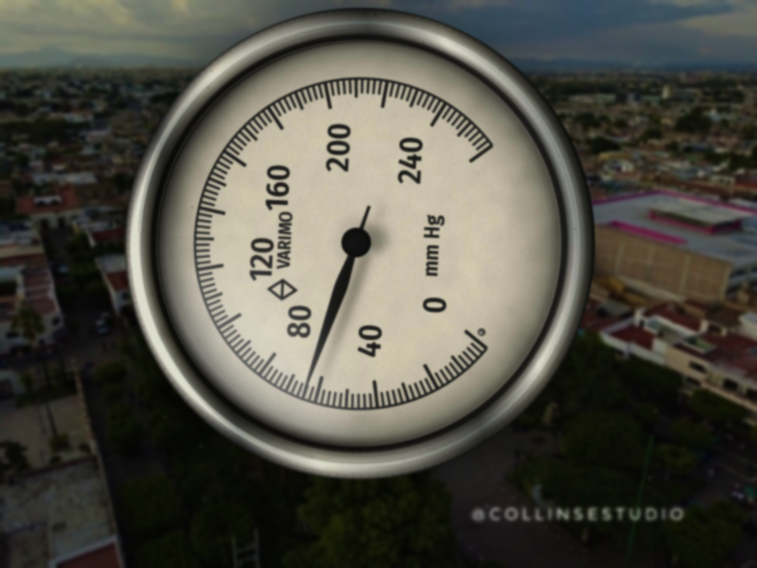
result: 64 mmHg
